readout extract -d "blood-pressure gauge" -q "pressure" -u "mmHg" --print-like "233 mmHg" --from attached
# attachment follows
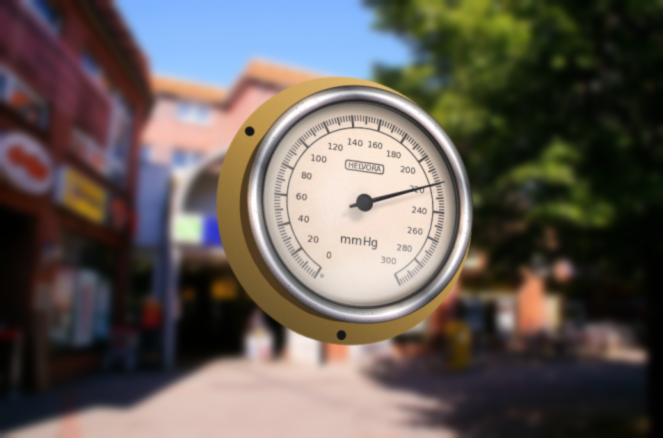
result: 220 mmHg
